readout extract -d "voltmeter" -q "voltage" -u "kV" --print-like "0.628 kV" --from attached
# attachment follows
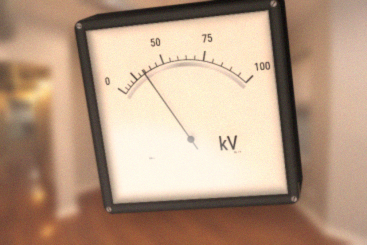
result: 35 kV
